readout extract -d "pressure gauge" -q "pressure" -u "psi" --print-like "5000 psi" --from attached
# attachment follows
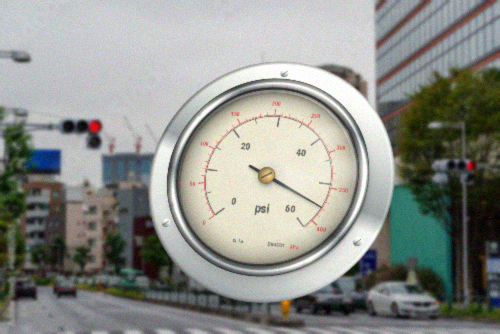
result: 55 psi
